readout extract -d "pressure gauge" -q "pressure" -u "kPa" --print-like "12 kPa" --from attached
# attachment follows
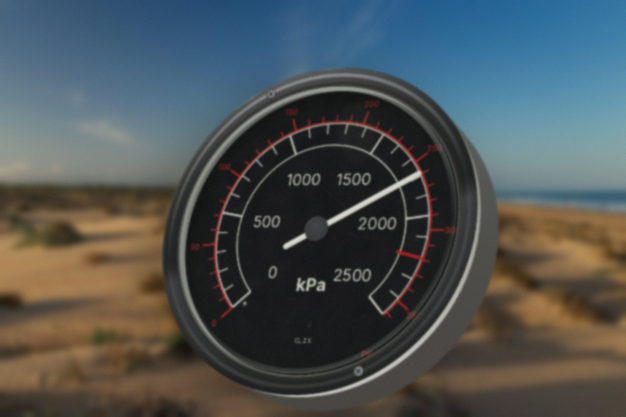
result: 1800 kPa
